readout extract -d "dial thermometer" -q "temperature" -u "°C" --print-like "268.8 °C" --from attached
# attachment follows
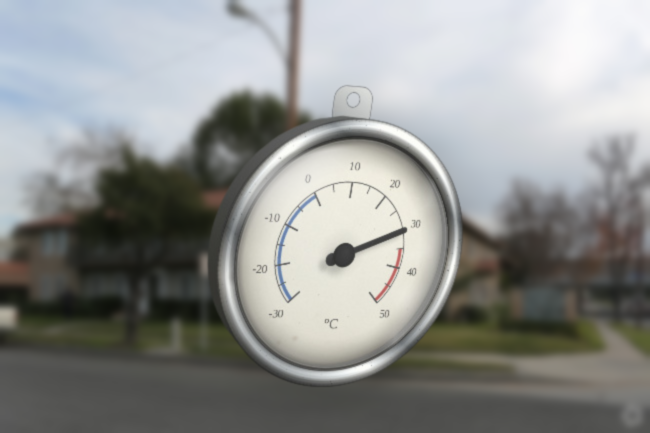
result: 30 °C
